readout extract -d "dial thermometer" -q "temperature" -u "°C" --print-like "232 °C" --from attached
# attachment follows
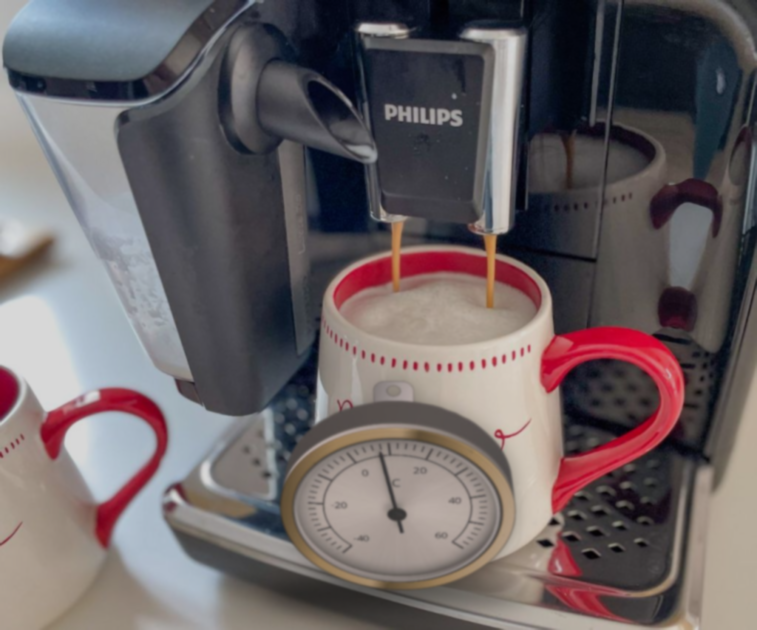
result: 8 °C
